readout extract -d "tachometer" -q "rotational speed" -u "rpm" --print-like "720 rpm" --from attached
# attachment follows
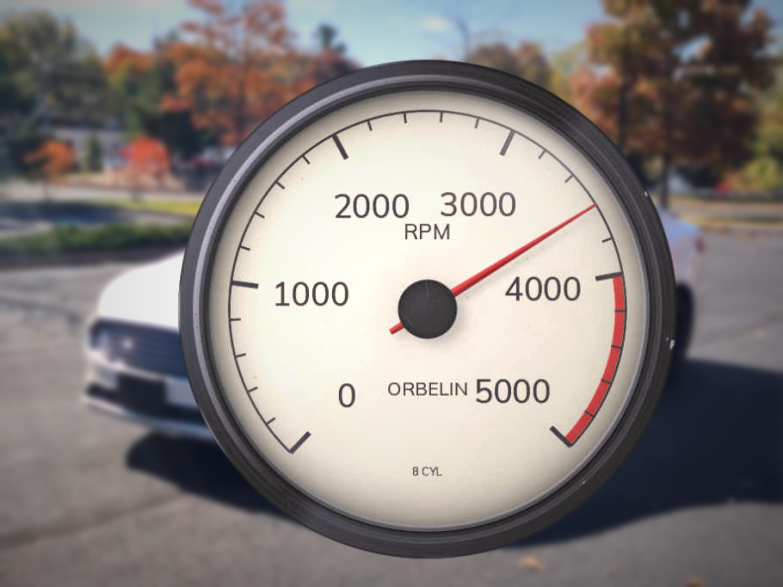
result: 3600 rpm
